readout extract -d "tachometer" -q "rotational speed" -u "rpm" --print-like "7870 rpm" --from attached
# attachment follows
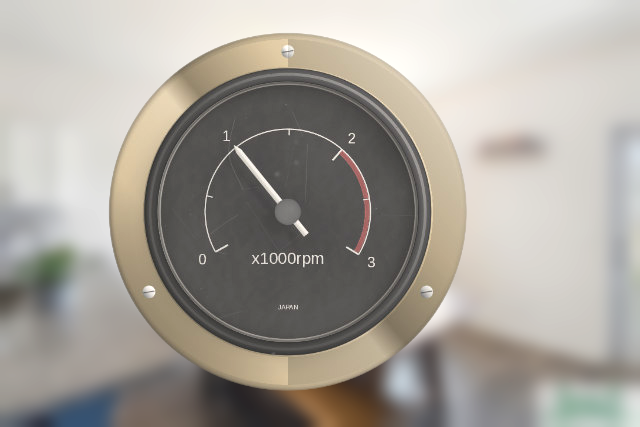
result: 1000 rpm
